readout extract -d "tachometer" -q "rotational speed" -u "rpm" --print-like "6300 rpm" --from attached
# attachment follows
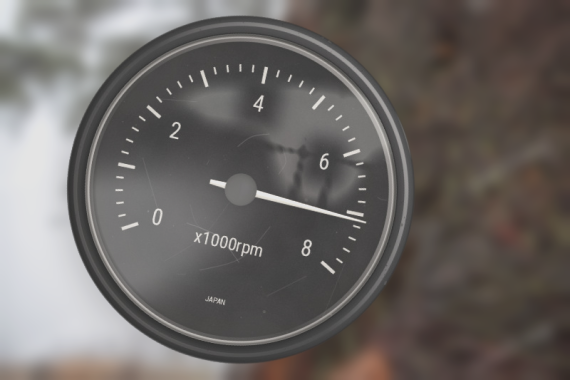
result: 7100 rpm
